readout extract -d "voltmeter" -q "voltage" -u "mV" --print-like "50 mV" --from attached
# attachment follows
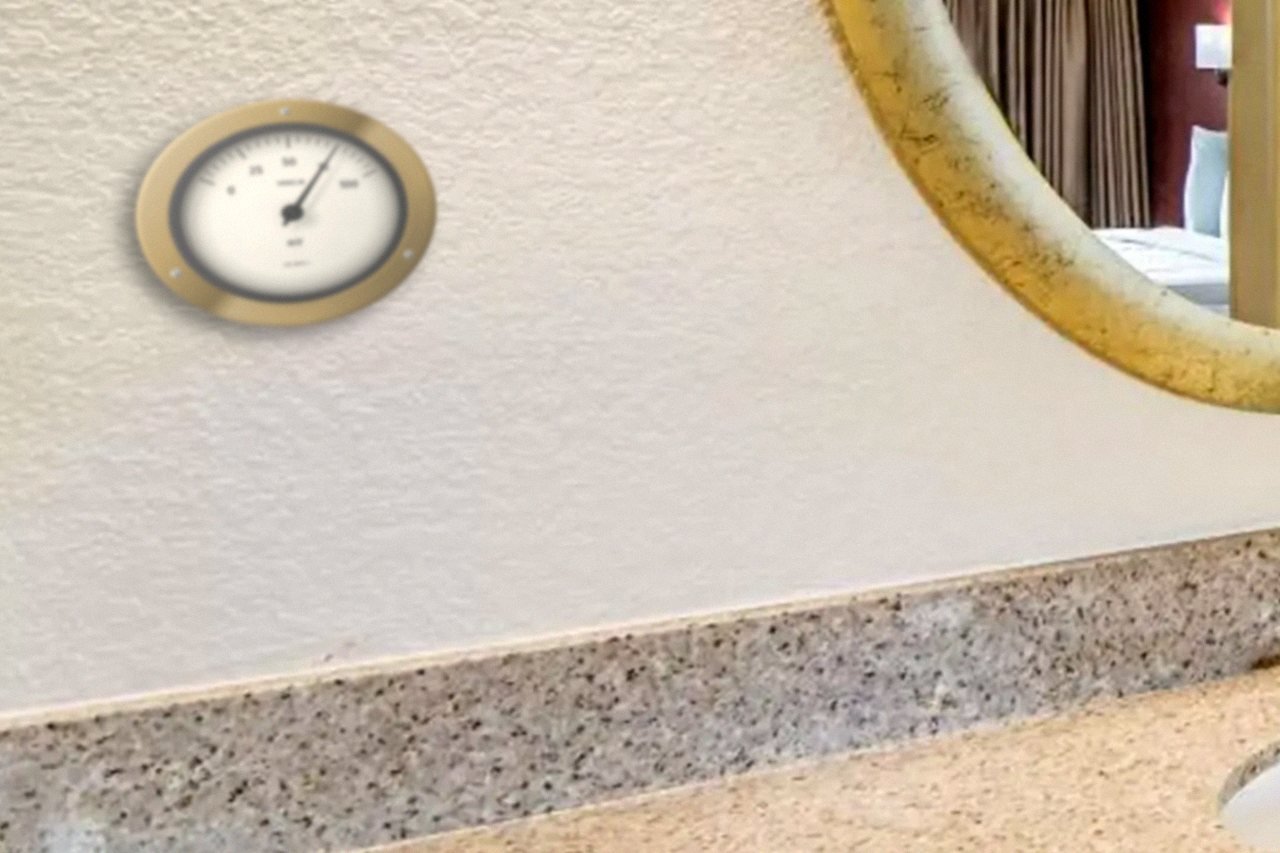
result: 75 mV
